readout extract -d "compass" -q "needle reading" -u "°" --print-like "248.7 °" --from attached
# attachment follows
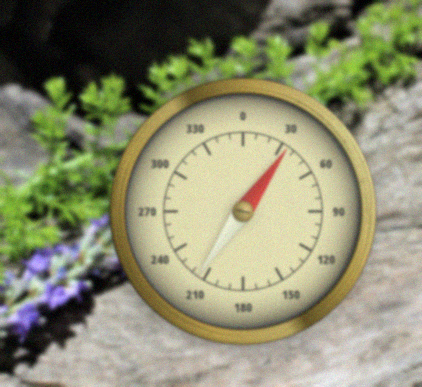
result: 35 °
